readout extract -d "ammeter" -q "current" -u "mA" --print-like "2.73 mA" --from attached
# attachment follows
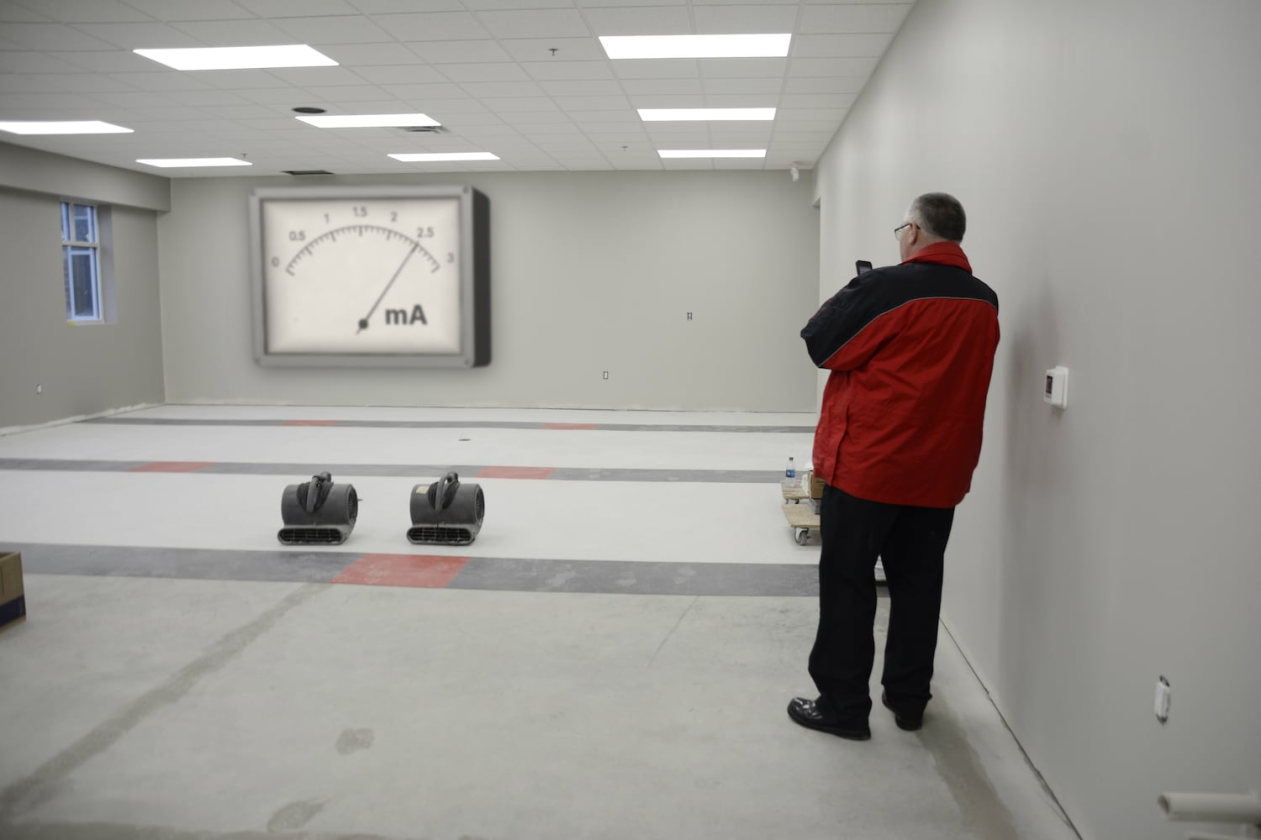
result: 2.5 mA
